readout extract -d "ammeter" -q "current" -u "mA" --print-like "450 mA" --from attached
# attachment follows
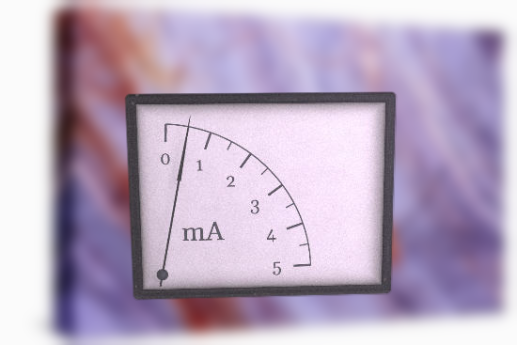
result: 0.5 mA
